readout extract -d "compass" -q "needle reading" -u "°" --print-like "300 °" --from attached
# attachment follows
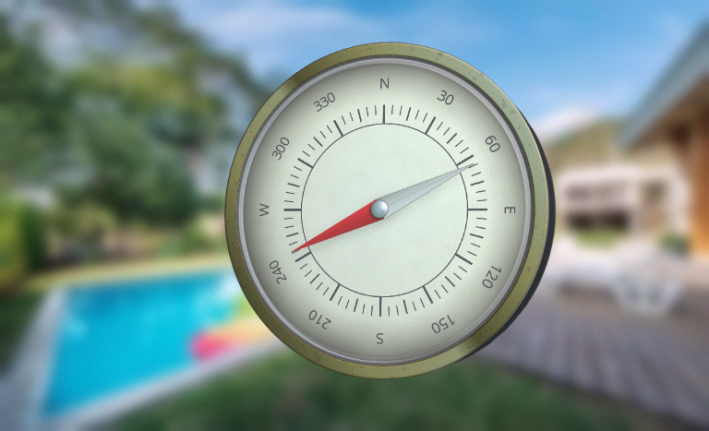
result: 245 °
